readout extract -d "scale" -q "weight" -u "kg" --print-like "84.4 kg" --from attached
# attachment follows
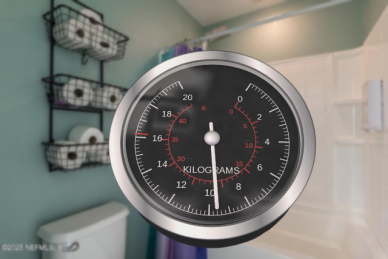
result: 9.6 kg
